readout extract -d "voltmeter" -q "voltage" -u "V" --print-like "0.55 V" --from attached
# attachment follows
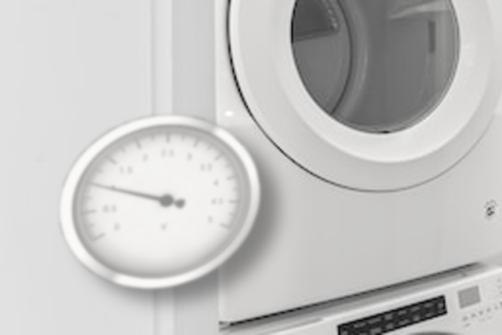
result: 1 V
